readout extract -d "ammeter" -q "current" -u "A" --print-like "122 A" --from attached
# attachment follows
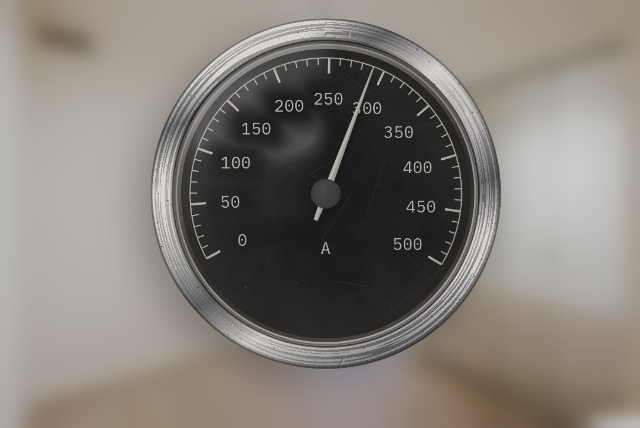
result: 290 A
